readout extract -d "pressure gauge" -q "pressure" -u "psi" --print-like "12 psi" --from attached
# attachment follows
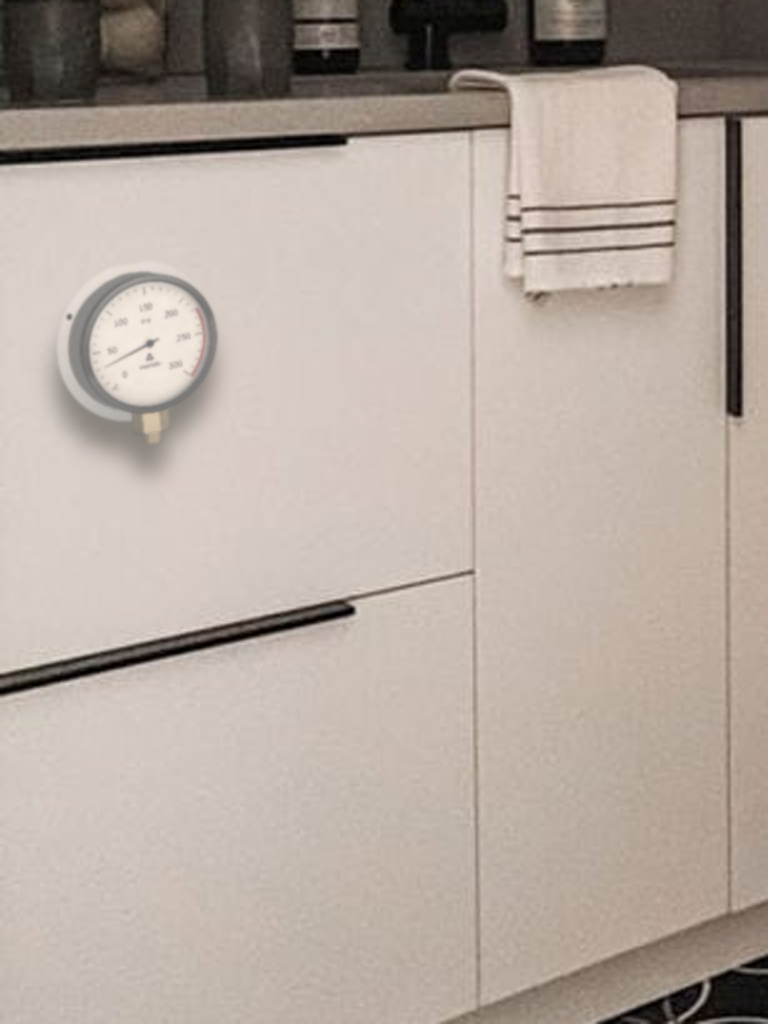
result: 30 psi
